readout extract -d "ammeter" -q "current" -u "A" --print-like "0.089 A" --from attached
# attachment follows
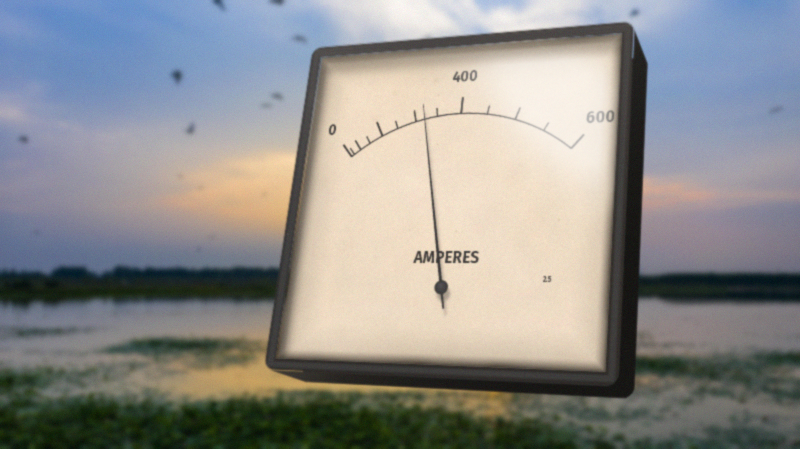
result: 325 A
